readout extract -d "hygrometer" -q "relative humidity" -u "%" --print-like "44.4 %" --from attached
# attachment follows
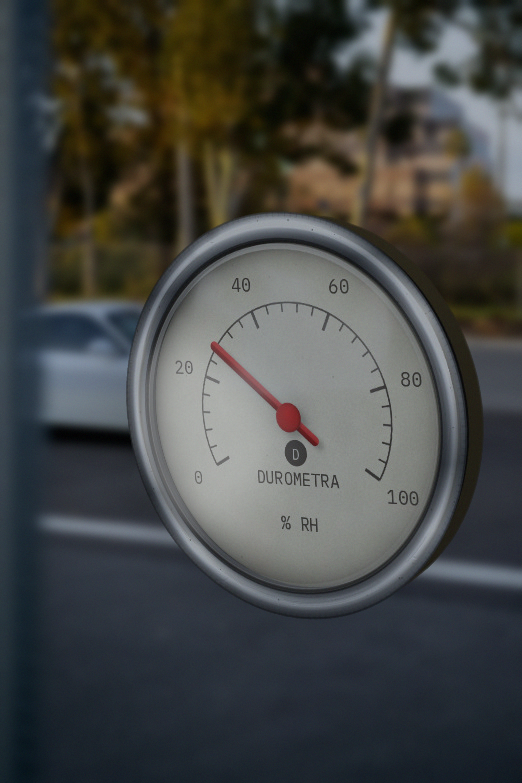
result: 28 %
